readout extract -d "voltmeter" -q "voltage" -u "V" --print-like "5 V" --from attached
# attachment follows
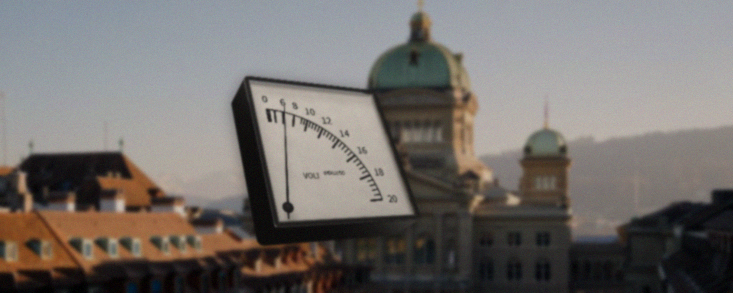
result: 6 V
